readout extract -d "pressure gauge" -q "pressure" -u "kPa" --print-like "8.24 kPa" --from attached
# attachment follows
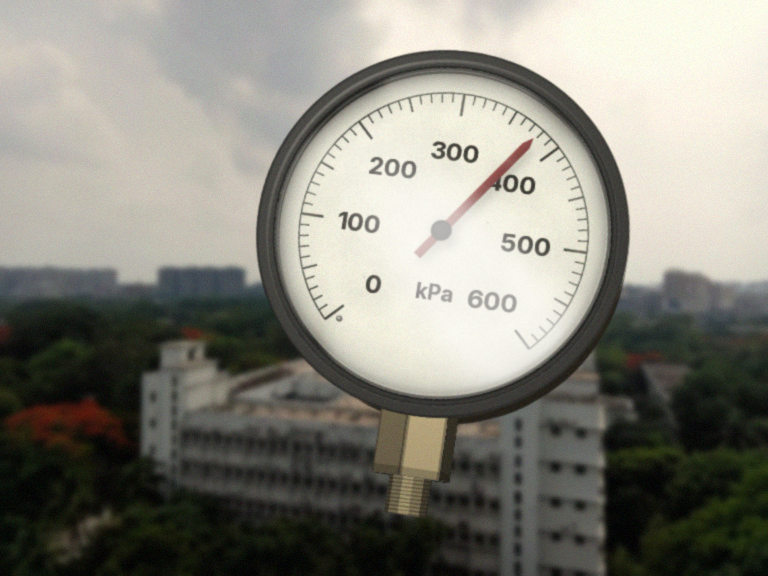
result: 380 kPa
